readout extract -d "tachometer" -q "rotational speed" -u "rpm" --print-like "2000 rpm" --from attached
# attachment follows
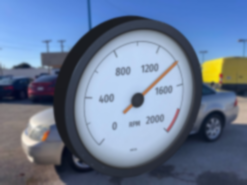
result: 1400 rpm
